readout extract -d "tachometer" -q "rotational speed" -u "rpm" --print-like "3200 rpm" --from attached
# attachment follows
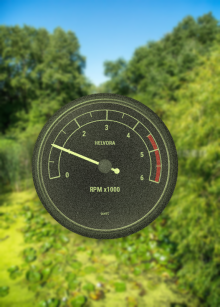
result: 1000 rpm
